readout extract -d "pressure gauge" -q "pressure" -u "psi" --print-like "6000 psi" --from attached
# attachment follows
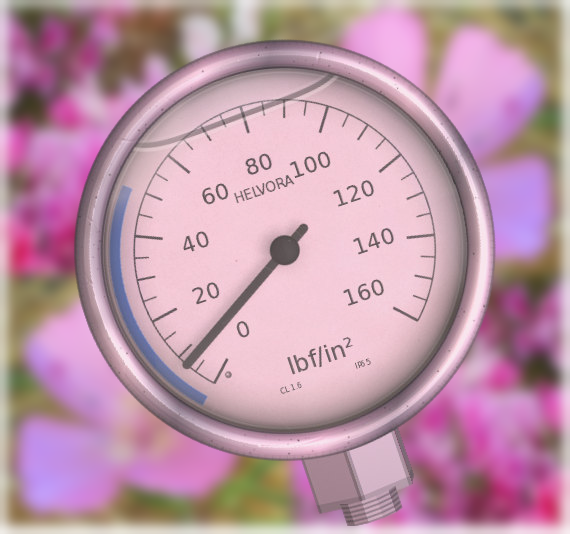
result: 7.5 psi
